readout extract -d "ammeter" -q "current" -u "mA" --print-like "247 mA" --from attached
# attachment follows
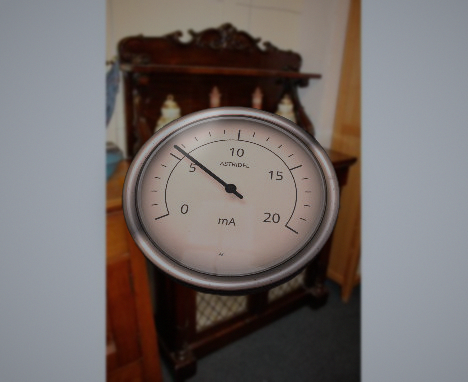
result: 5.5 mA
